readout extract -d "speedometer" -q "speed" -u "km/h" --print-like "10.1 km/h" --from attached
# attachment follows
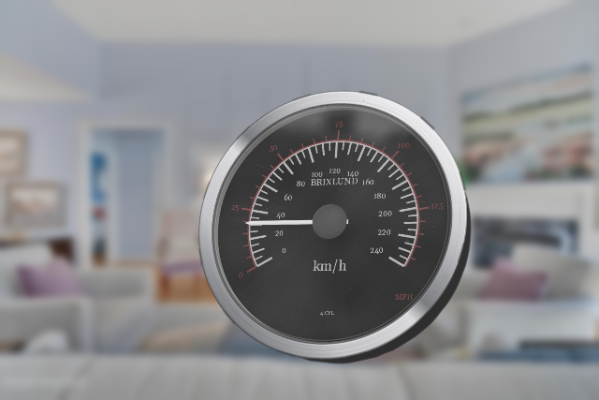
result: 30 km/h
